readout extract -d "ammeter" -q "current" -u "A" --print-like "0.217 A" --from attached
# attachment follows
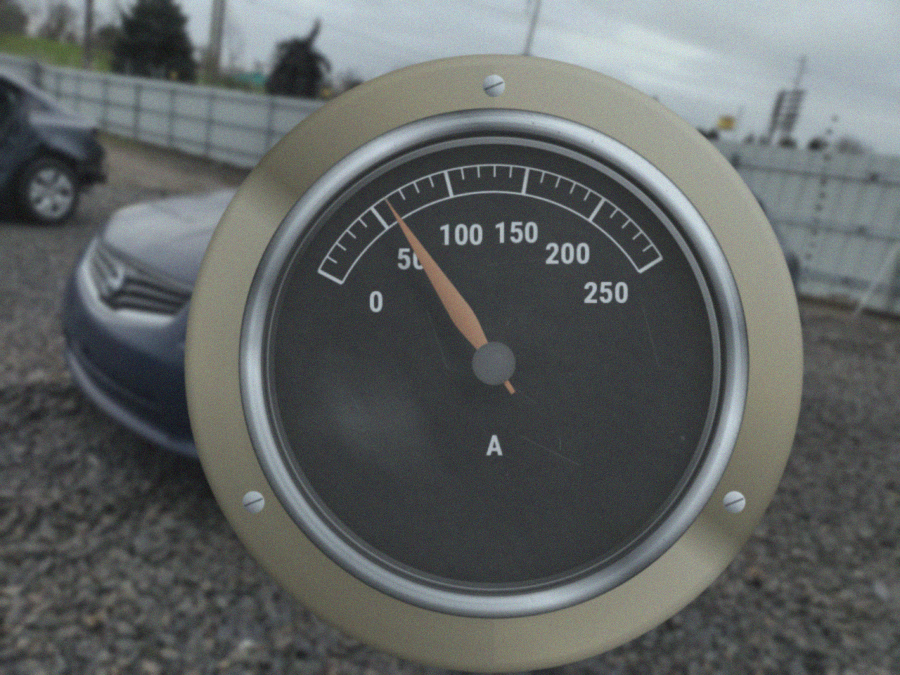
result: 60 A
